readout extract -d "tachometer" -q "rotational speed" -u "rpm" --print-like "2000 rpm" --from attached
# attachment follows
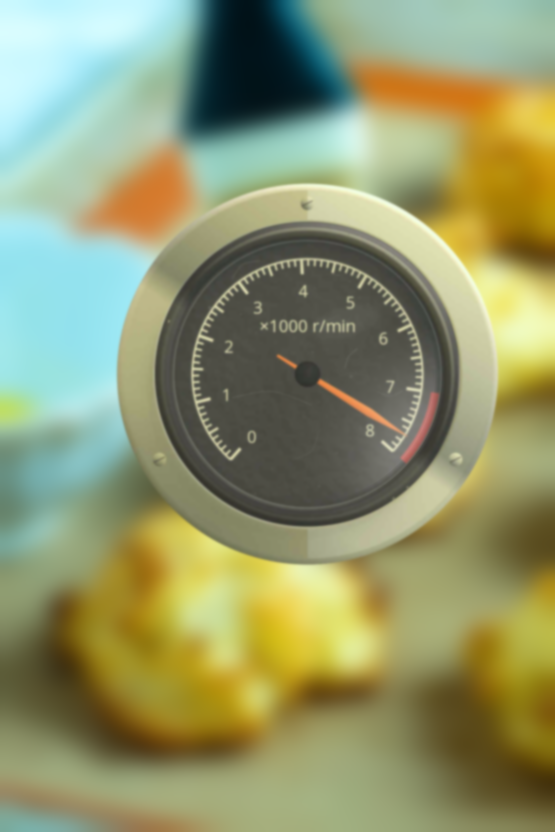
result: 7700 rpm
